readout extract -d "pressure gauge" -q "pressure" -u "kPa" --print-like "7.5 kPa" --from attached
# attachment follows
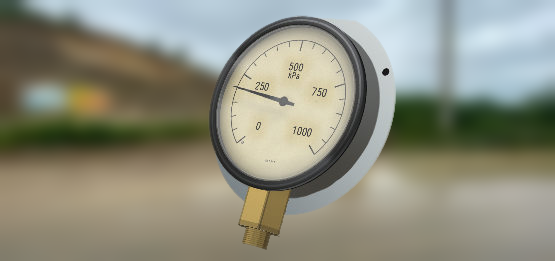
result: 200 kPa
